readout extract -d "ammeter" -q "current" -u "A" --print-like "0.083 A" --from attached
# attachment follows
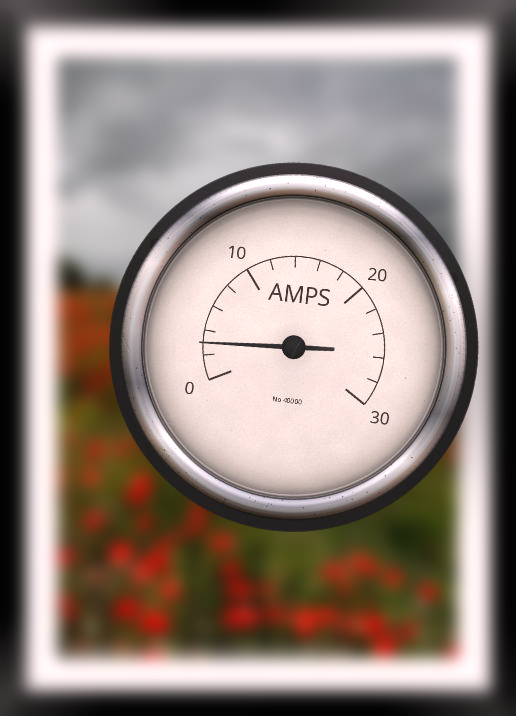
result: 3 A
